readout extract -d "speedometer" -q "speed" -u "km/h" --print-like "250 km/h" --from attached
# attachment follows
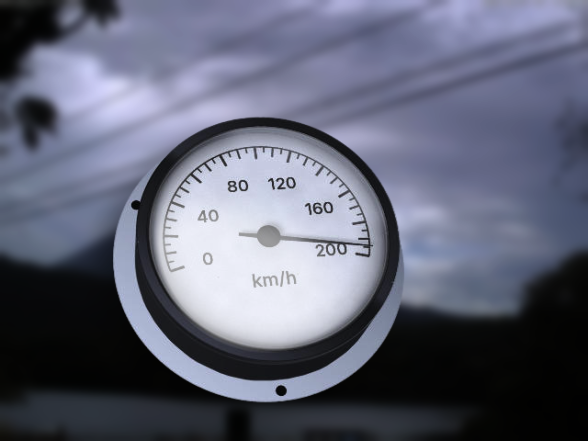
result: 195 km/h
